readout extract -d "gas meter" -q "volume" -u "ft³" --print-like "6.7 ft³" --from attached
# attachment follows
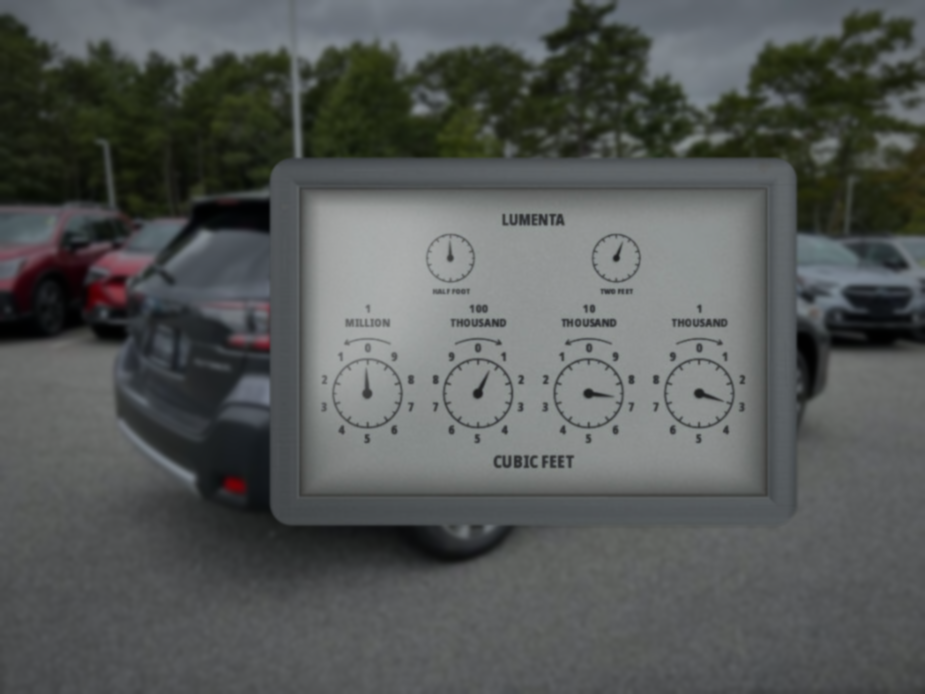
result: 7300 ft³
